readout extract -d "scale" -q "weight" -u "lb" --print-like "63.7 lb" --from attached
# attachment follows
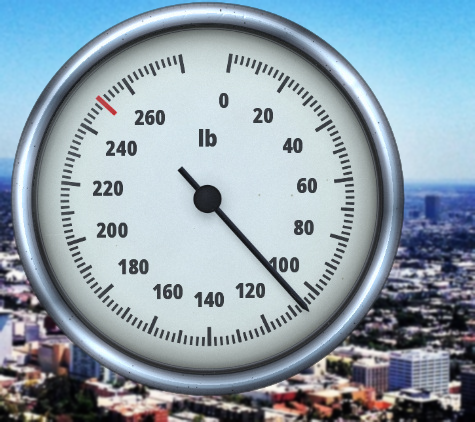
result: 106 lb
